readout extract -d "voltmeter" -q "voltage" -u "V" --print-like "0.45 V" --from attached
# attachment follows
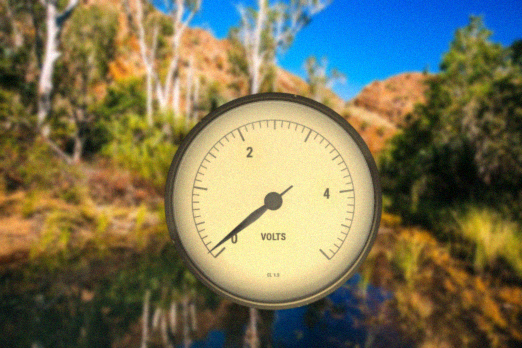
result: 0.1 V
